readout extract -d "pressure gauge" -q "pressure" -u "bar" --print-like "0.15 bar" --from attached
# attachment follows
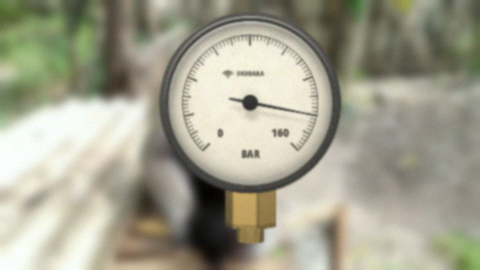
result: 140 bar
